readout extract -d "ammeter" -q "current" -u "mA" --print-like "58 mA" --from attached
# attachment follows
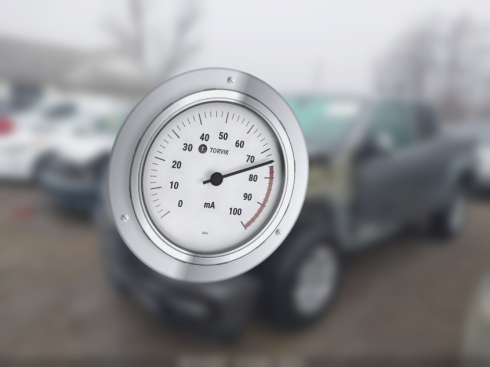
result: 74 mA
